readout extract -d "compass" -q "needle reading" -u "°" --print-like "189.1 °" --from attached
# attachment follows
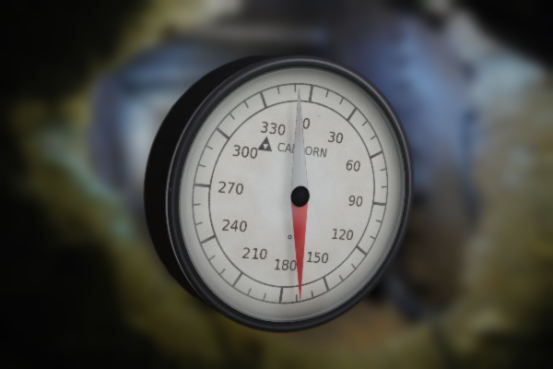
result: 170 °
